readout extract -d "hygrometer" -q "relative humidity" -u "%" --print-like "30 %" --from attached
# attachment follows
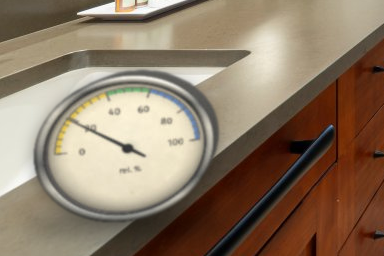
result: 20 %
